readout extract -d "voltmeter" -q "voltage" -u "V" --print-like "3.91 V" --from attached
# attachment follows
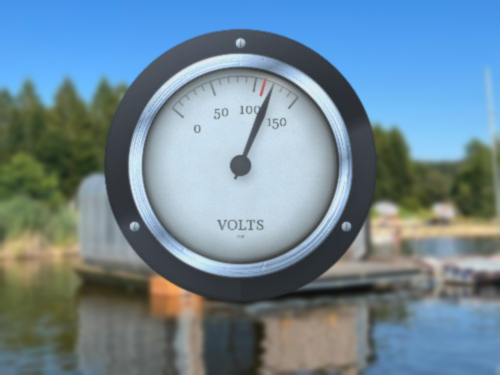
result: 120 V
